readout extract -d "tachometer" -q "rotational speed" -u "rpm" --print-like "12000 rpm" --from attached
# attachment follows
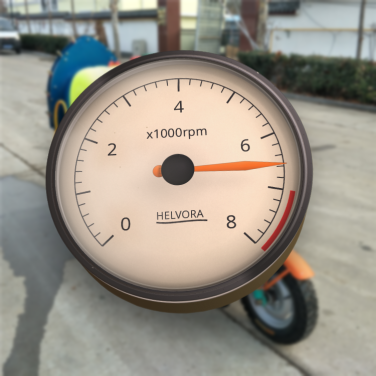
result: 6600 rpm
